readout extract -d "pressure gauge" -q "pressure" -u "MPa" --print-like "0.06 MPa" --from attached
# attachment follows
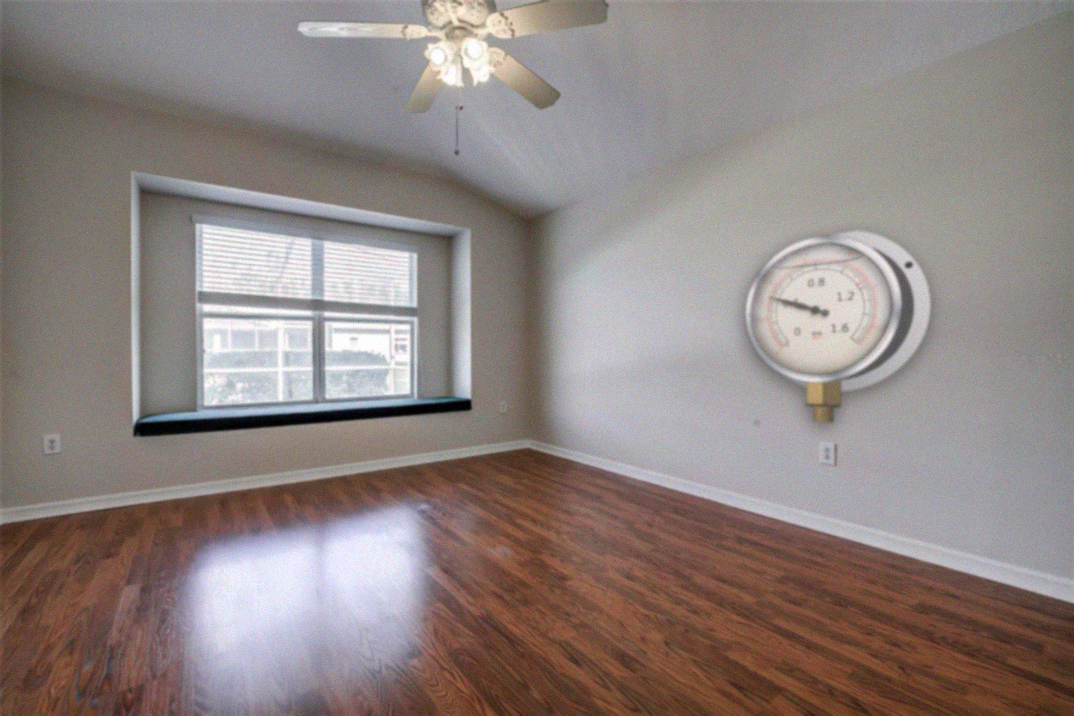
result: 0.4 MPa
